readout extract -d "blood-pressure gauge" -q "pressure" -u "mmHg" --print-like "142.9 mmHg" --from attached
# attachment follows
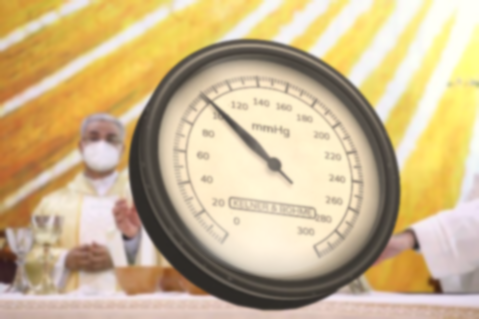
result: 100 mmHg
